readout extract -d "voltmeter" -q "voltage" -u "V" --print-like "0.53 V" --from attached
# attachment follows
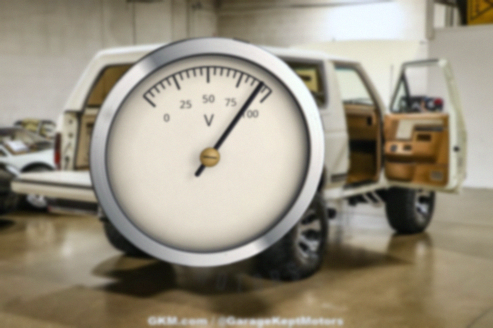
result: 90 V
